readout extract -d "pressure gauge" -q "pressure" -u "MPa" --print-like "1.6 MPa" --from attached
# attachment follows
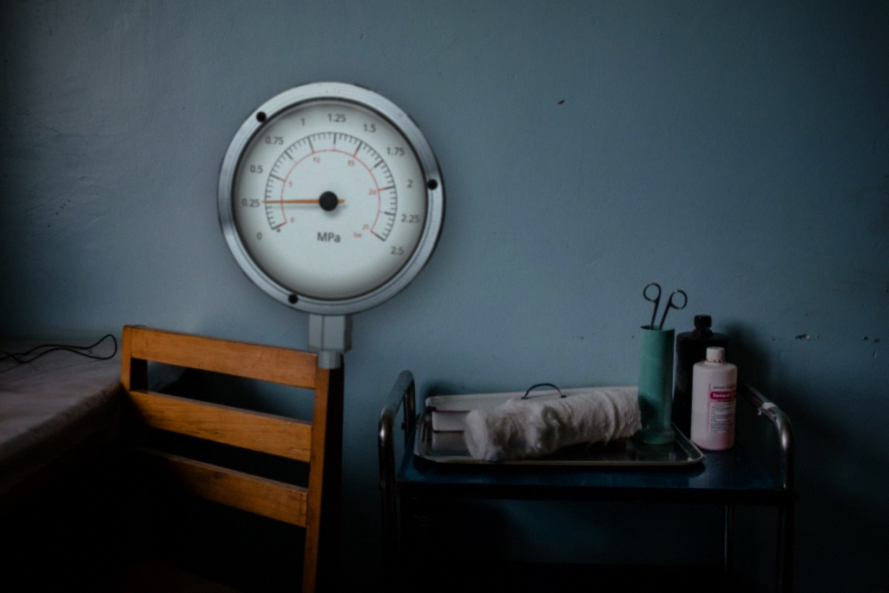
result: 0.25 MPa
